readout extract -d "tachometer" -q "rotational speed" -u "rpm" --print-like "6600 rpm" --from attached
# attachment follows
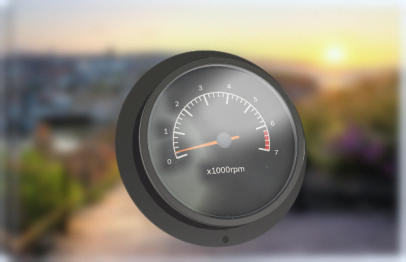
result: 200 rpm
